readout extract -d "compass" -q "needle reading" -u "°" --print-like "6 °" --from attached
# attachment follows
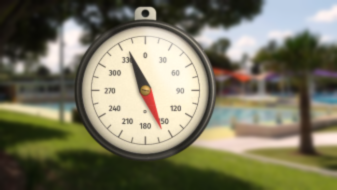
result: 157.5 °
